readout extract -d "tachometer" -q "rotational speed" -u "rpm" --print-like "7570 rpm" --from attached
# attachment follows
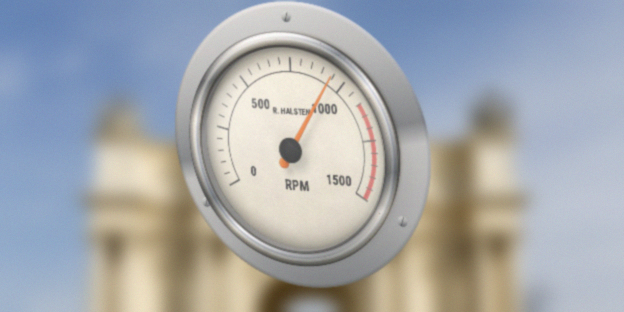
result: 950 rpm
